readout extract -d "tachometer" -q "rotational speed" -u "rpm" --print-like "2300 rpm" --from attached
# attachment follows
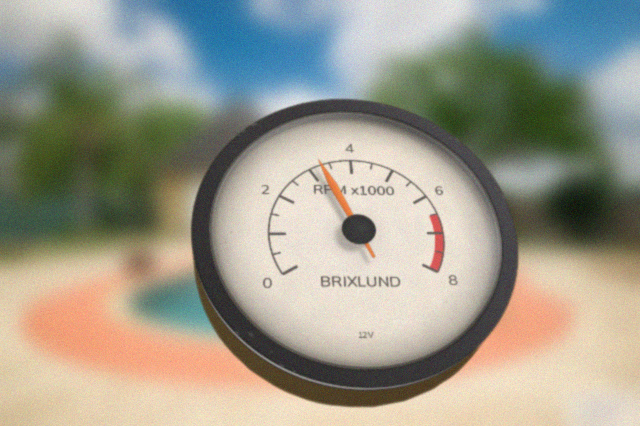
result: 3250 rpm
